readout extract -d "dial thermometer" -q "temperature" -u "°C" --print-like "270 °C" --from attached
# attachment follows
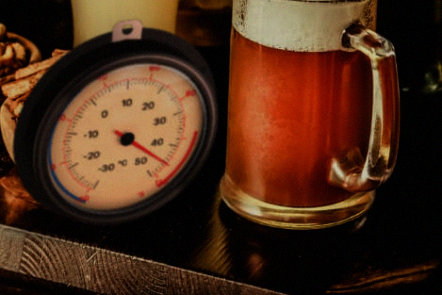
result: 45 °C
